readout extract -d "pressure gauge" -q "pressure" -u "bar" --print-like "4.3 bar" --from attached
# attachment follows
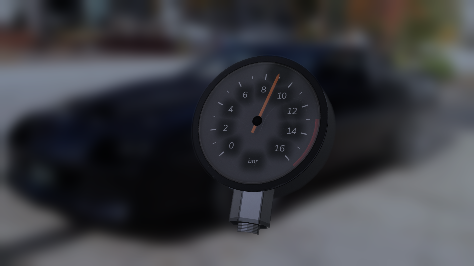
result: 9 bar
